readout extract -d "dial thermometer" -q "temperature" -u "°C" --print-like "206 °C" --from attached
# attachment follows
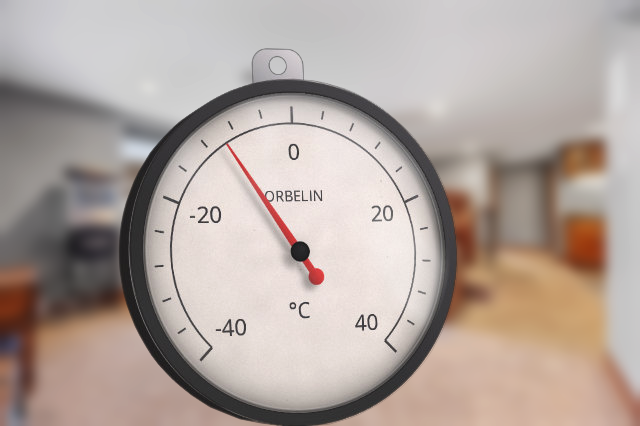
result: -10 °C
